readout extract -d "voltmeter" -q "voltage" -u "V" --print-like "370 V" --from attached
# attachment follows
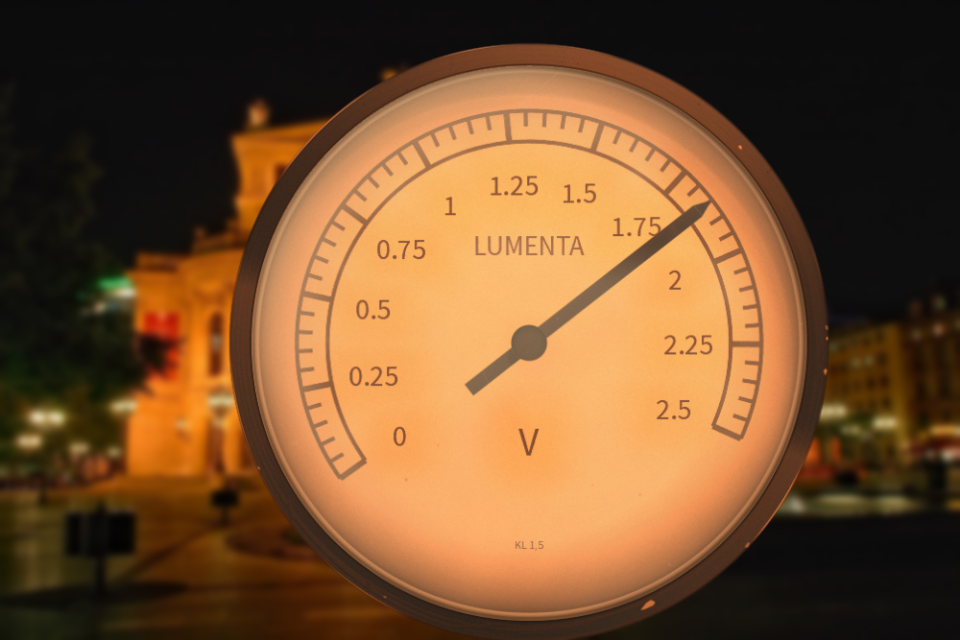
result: 1.85 V
